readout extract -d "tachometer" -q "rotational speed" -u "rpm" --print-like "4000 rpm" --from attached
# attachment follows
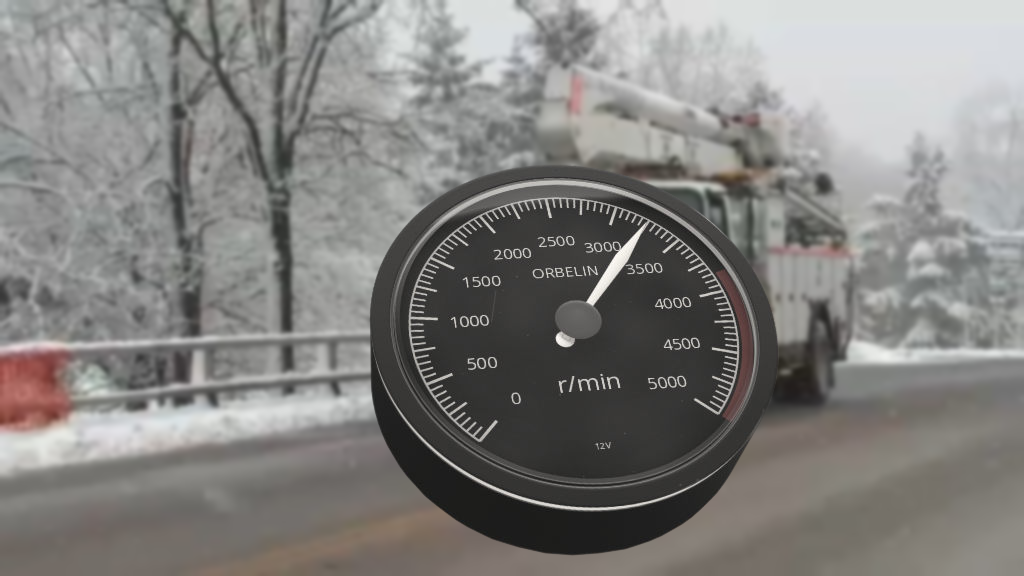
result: 3250 rpm
